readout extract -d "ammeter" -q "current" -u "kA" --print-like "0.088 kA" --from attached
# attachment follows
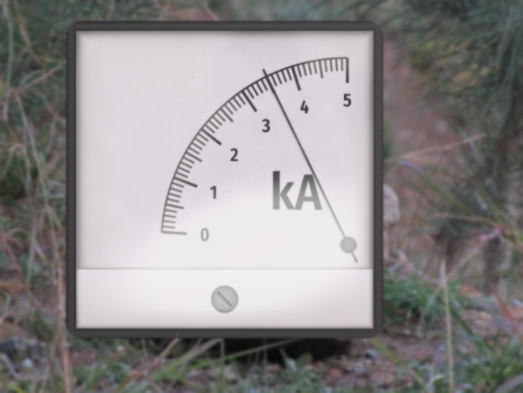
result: 3.5 kA
